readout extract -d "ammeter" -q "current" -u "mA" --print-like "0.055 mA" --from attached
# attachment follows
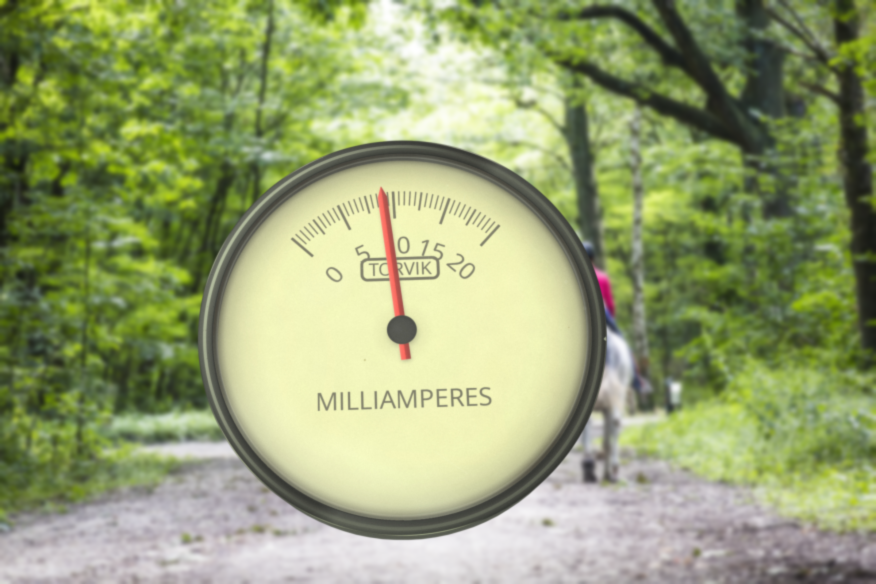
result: 9 mA
